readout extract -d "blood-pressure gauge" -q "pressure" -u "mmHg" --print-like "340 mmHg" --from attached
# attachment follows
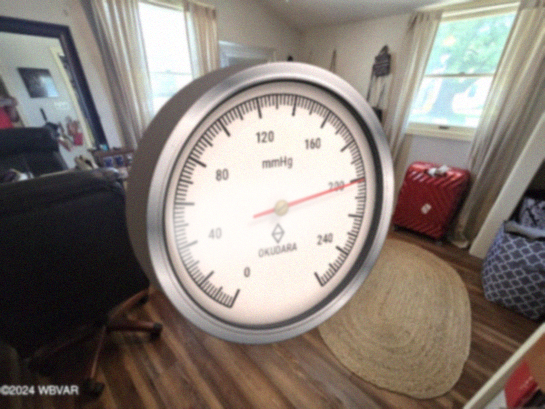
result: 200 mmHg
